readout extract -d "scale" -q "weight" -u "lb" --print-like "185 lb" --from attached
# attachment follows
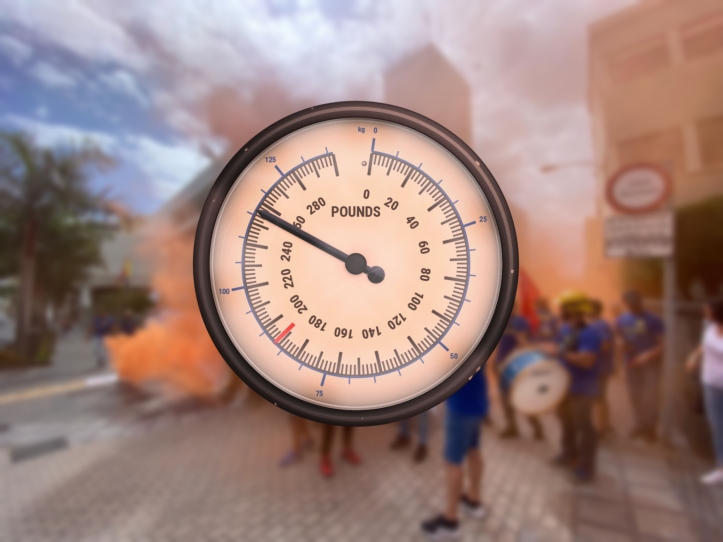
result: 256 lb
